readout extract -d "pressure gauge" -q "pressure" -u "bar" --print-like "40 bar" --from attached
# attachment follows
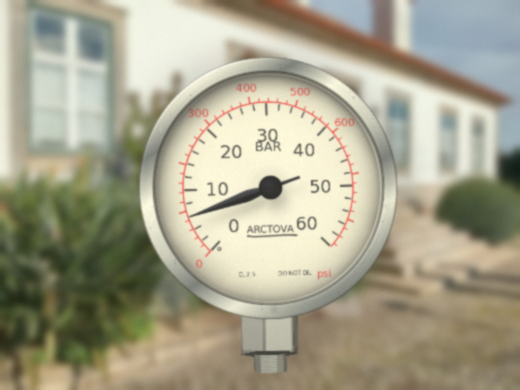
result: 6 bar
